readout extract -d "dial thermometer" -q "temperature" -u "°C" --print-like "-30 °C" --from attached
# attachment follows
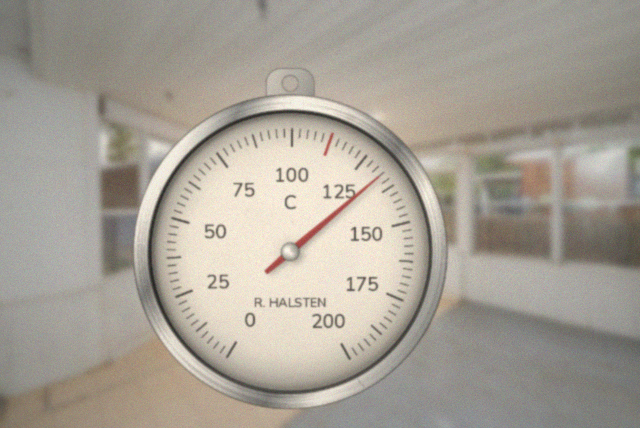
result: 132.5 °C
